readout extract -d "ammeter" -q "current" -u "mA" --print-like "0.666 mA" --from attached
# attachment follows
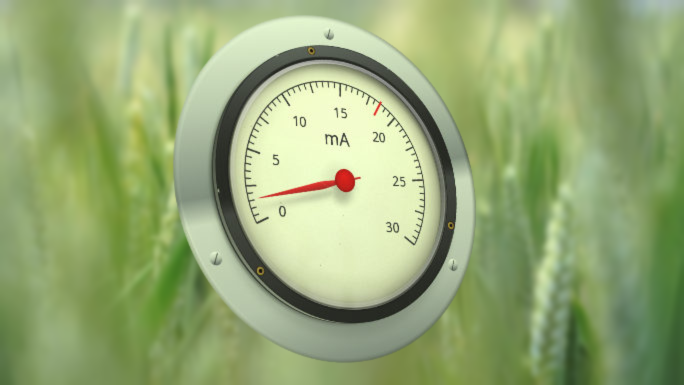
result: 1.5 mA
